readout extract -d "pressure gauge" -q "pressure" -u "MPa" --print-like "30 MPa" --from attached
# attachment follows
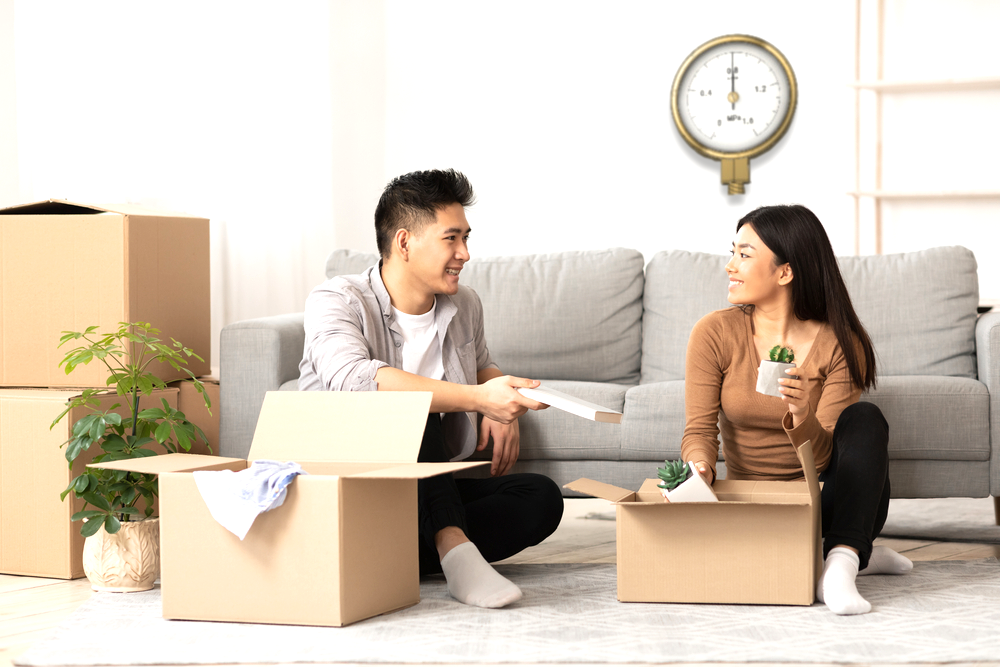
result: 0.8 MPa
